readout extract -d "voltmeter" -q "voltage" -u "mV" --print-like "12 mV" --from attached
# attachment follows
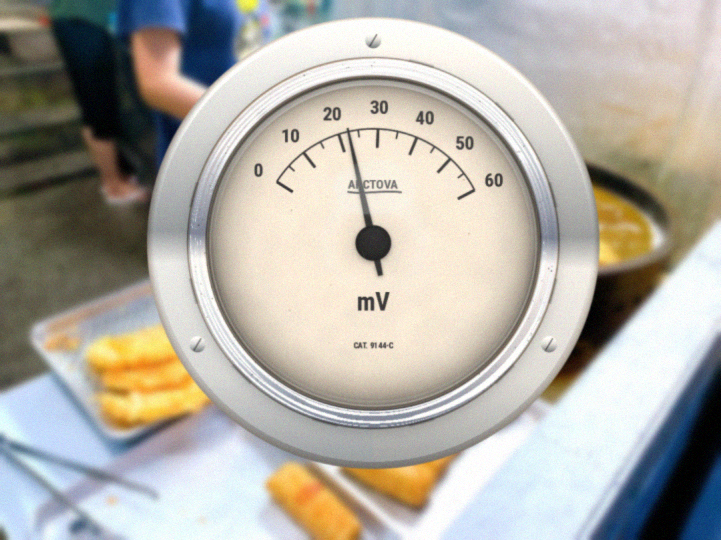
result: 22.5 mV
